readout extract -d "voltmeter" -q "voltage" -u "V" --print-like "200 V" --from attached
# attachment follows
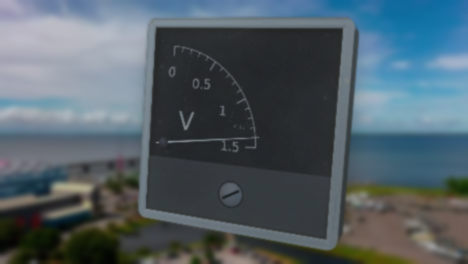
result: 1.4 V
